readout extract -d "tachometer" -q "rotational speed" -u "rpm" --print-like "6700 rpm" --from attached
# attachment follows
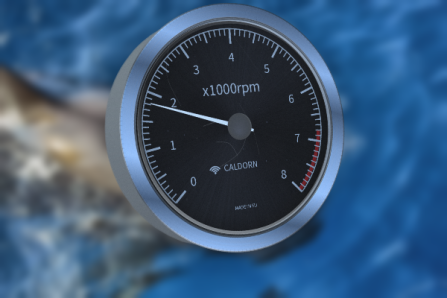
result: 1800 rpm
